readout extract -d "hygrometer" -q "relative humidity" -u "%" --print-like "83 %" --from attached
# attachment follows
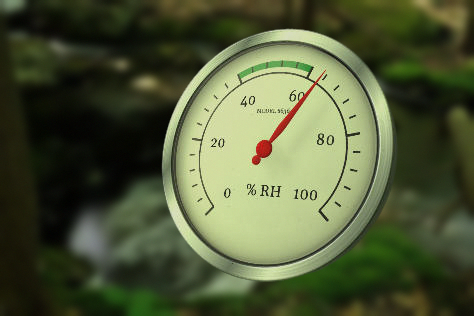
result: 64 %
